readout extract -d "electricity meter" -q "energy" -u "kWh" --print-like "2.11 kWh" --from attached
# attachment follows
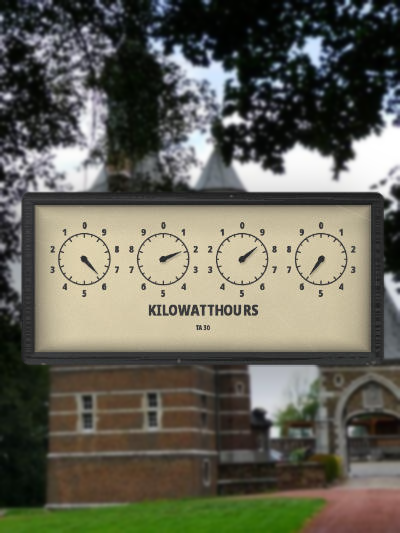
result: 6186 kWh
